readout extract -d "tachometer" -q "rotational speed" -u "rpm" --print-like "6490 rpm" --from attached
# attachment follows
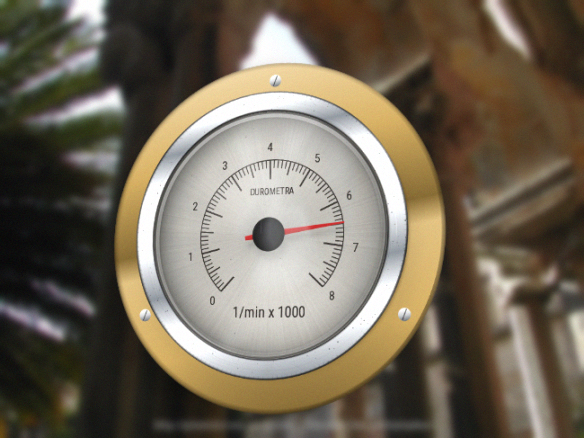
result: 6500 rpm
